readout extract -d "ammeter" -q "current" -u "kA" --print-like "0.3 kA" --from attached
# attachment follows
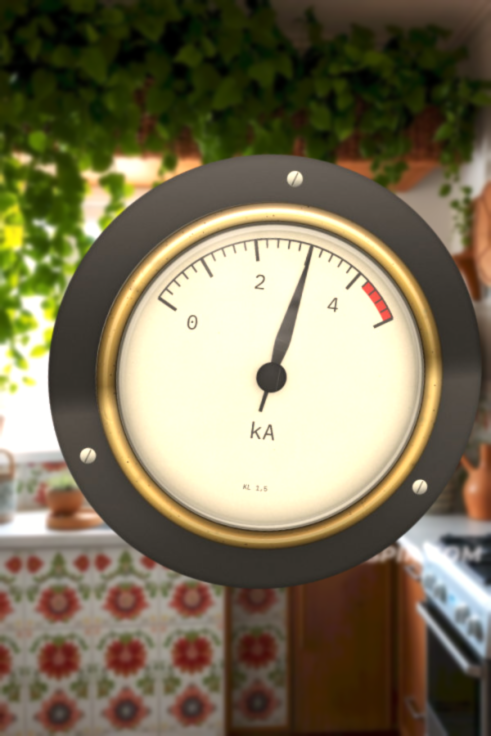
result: 3 kA
